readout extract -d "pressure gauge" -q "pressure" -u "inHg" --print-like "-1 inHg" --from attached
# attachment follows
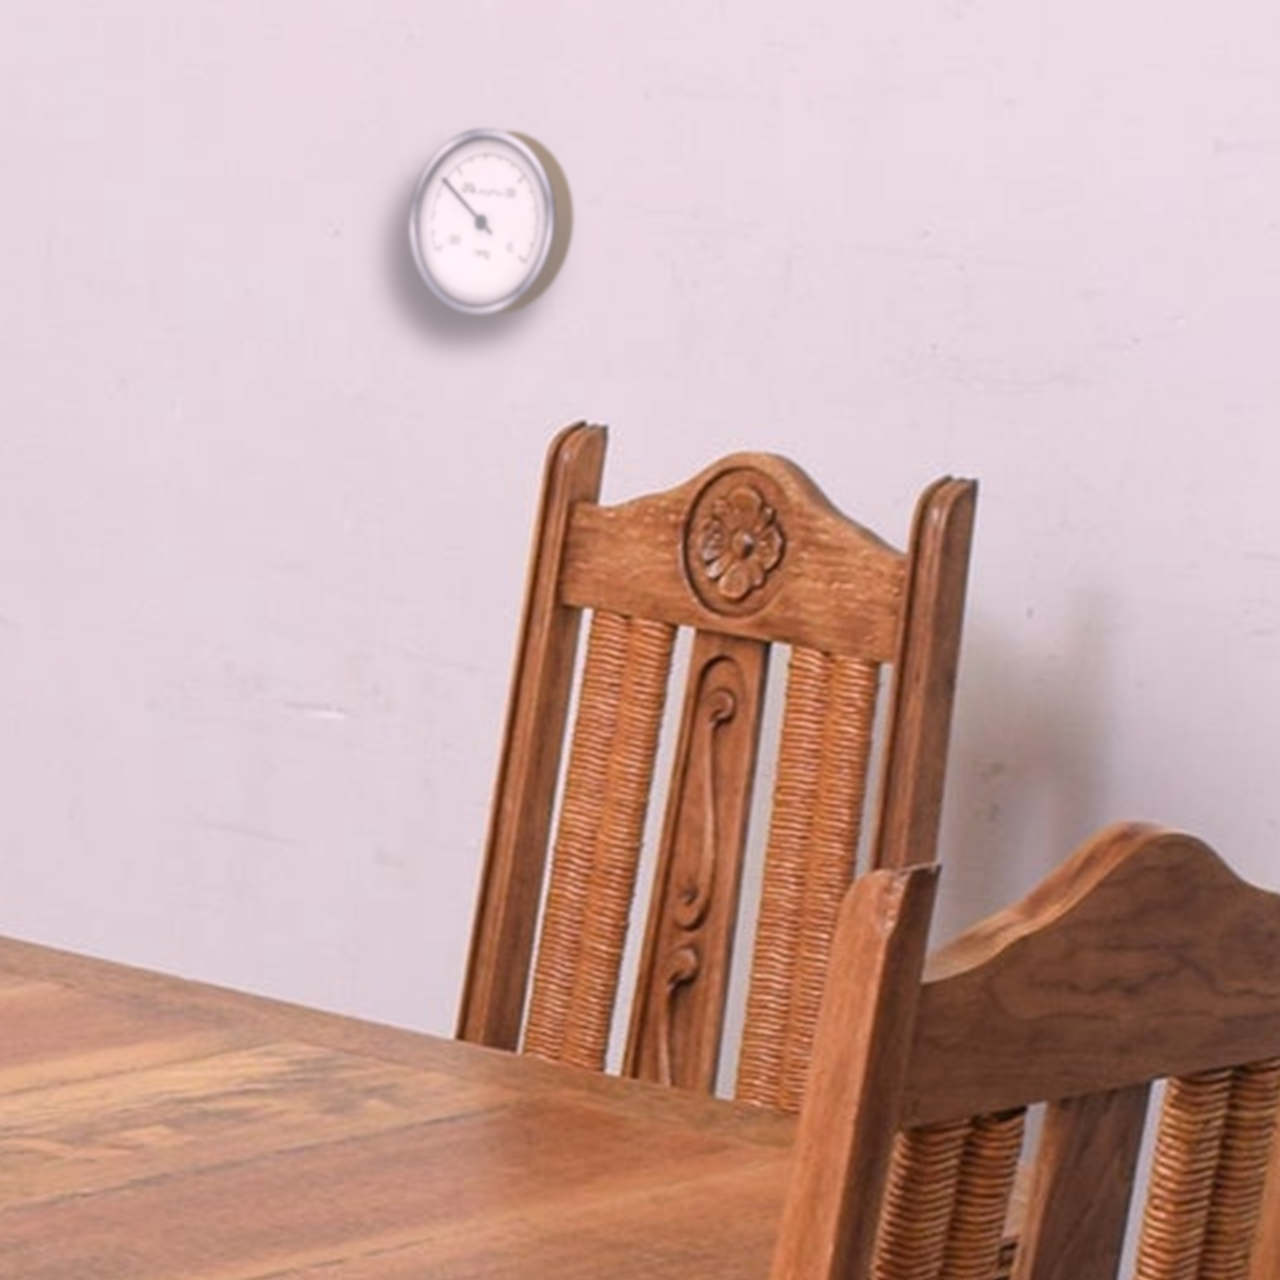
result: -22 inHg
